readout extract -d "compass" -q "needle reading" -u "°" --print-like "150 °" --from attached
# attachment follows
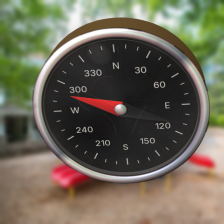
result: 290 °
